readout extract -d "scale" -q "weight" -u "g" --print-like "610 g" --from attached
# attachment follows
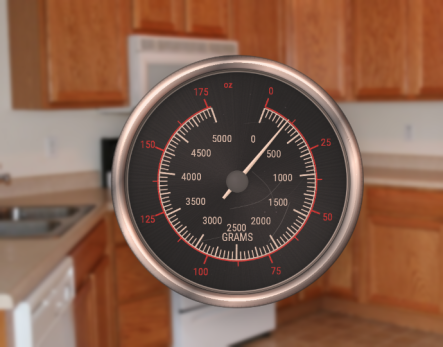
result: 300 g
